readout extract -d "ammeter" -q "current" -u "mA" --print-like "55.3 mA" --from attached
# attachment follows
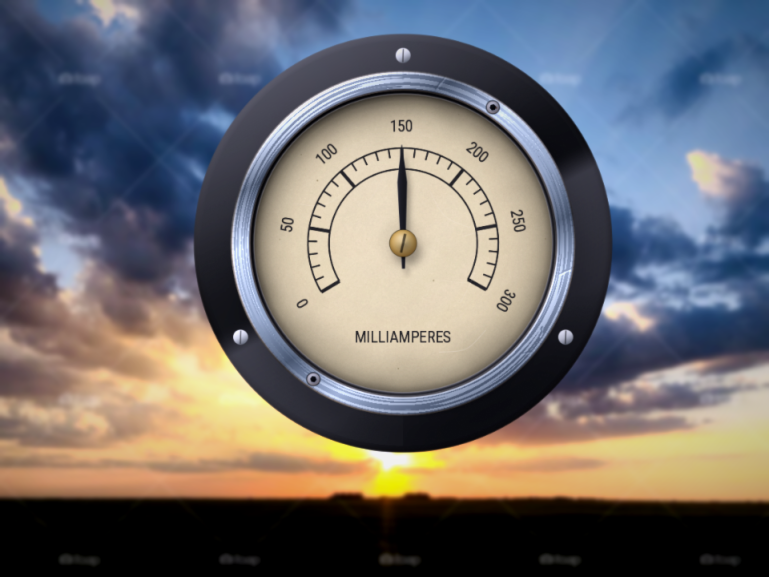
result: 150 mA
